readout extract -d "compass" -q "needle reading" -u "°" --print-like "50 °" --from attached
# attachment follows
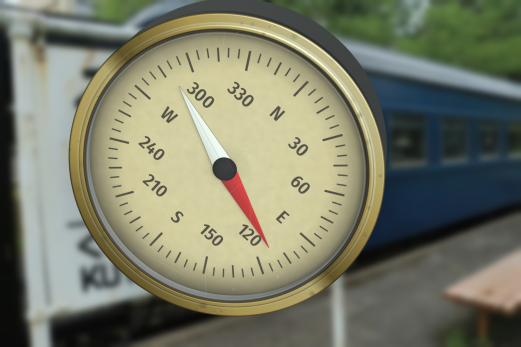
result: 110 °
